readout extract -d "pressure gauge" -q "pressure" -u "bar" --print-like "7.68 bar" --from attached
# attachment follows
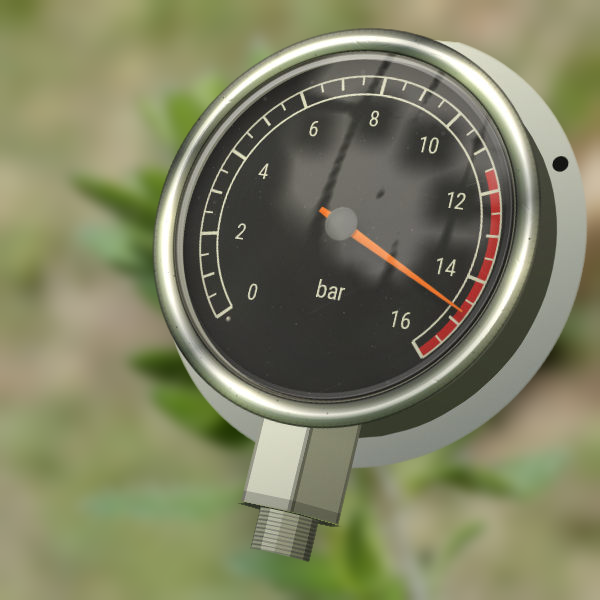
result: 14.75 bar
